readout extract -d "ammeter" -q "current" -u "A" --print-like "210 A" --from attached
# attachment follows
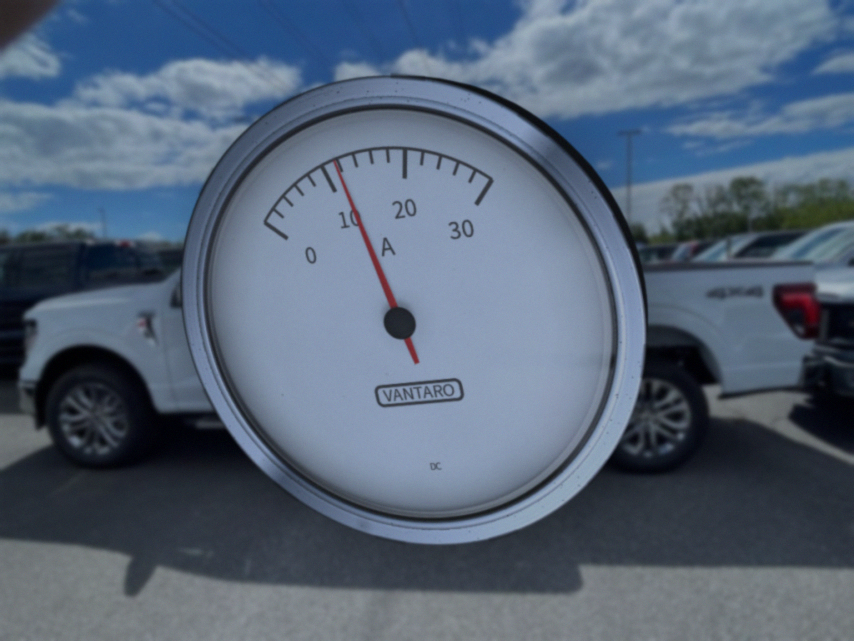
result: 12 A
